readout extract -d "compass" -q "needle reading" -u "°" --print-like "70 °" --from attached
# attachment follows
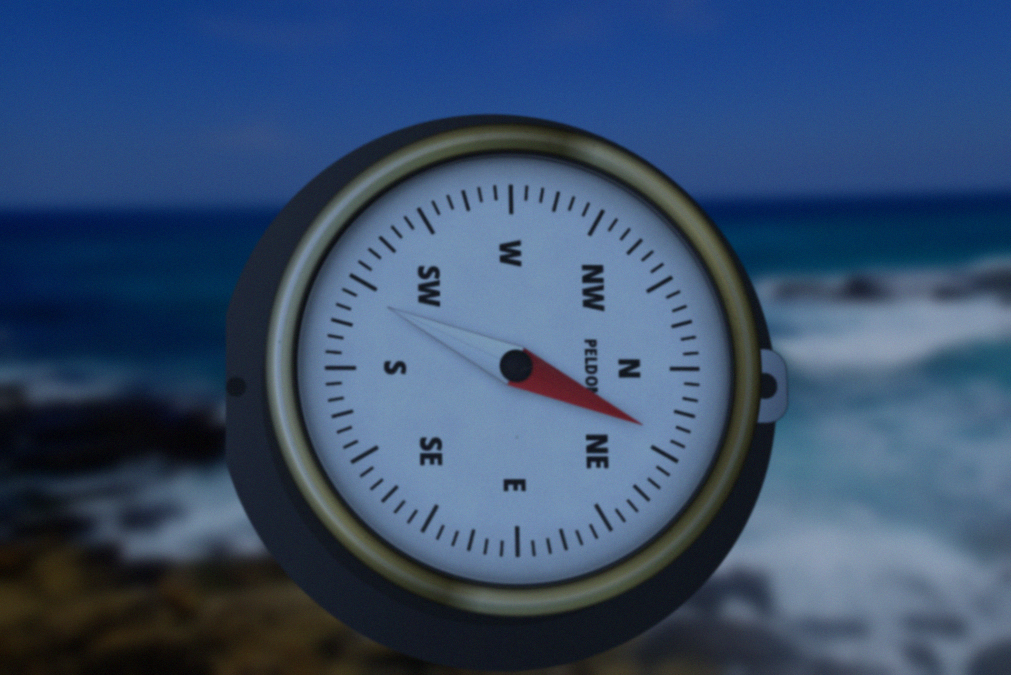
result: 25 °
